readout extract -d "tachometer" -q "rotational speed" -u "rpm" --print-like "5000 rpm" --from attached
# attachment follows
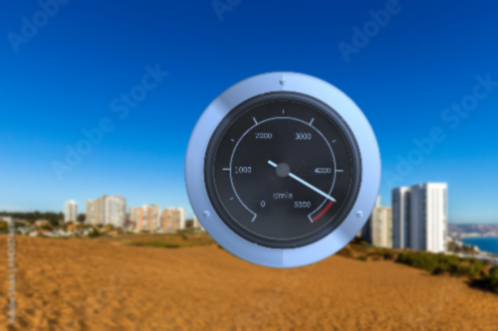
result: 4500 rpm
